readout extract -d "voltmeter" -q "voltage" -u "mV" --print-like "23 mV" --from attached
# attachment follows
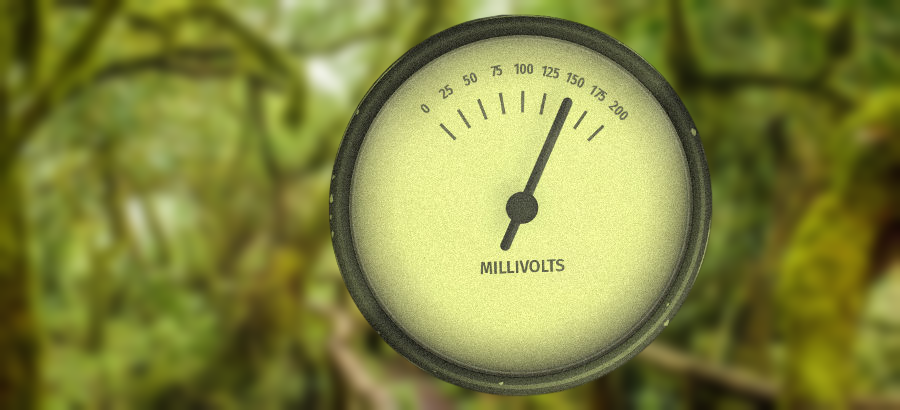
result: 150 mV
